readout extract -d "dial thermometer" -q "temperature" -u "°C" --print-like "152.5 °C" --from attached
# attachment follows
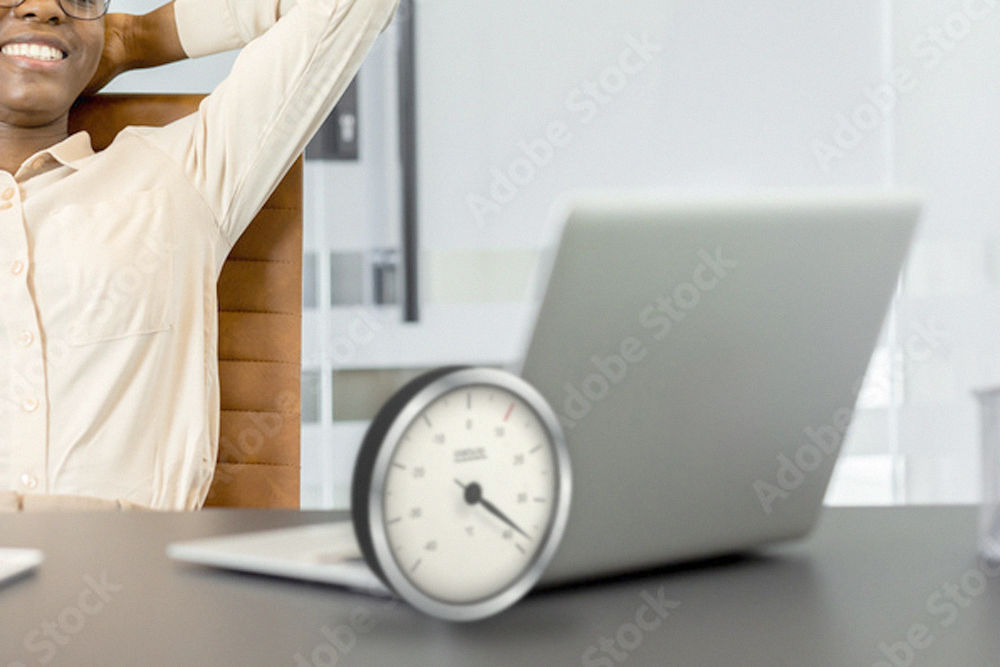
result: 37.5 °C
